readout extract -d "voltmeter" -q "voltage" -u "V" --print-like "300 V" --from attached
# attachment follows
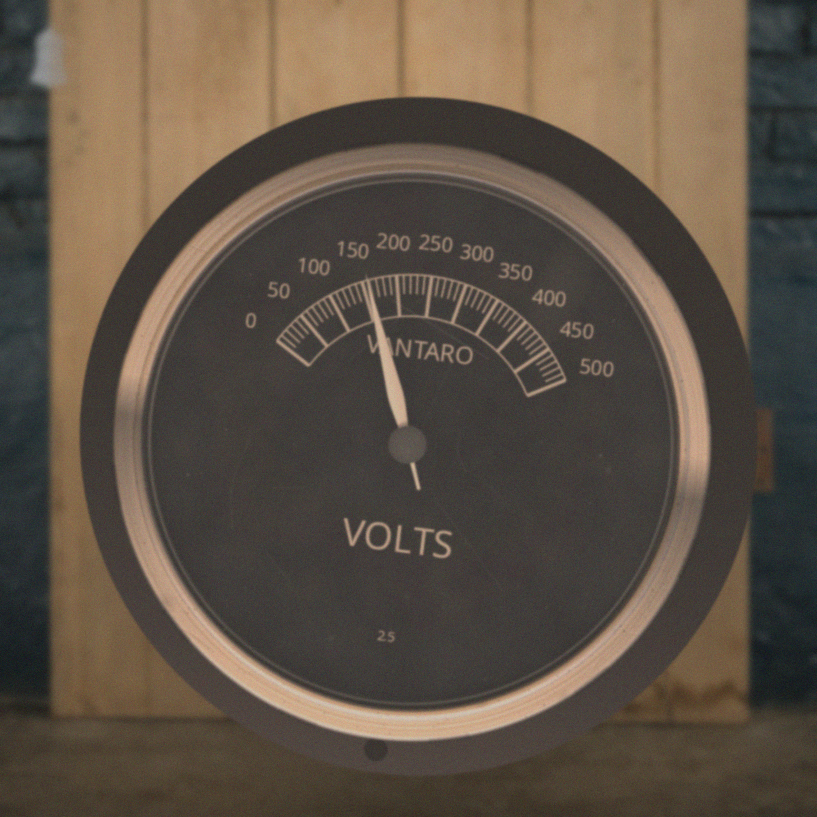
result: 160 V
